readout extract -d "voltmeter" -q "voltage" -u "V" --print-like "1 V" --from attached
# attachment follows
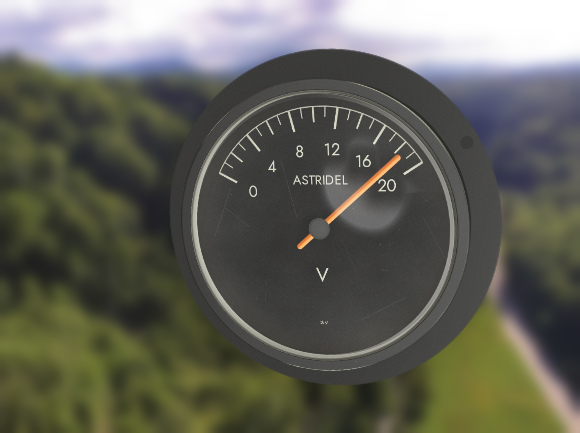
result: 18.5 V
